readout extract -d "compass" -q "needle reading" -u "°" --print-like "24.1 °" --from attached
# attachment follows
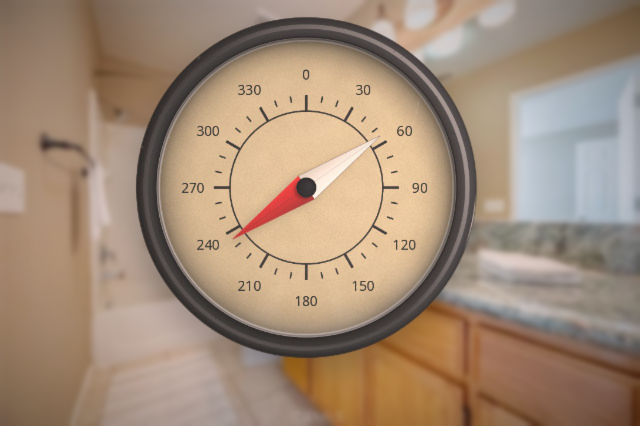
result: 235 °
